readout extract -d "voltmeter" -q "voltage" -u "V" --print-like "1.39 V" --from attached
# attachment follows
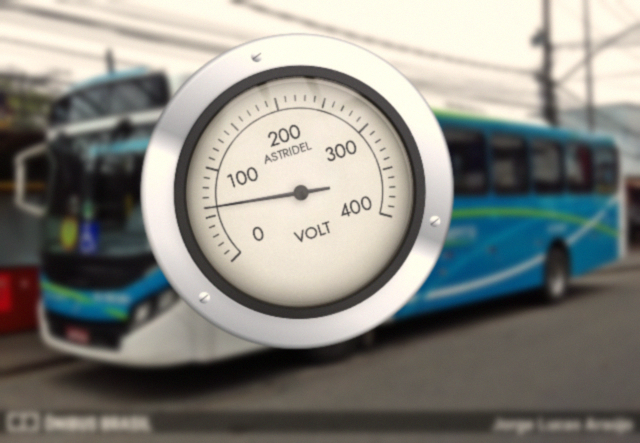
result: 60 V
